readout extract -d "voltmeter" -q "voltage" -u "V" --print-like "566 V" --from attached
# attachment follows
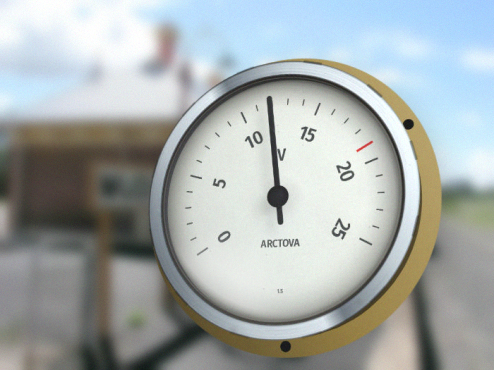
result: 12 V
